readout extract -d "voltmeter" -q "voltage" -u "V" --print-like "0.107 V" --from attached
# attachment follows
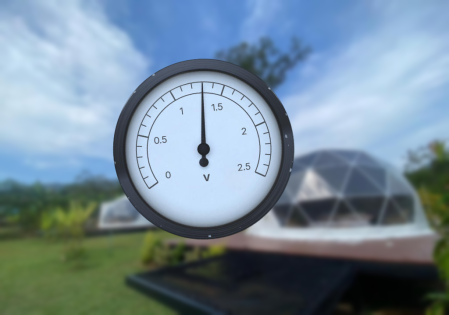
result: 1.3 V
